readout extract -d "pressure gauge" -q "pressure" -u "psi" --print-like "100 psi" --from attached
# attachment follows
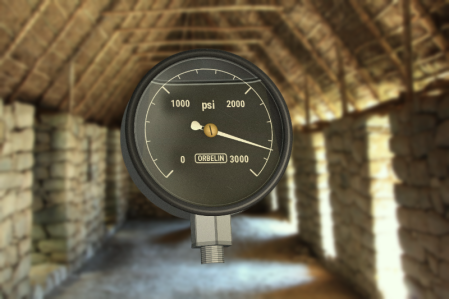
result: 2700 psi
